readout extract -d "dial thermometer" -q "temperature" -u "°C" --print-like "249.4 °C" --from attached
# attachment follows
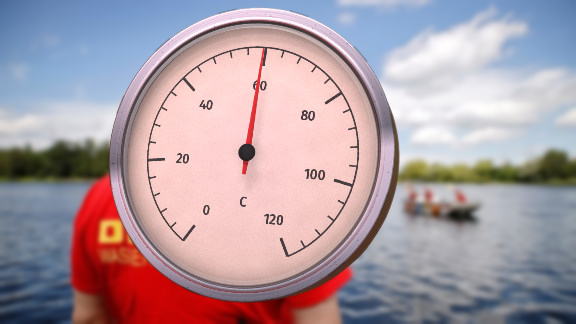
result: 60 °C
